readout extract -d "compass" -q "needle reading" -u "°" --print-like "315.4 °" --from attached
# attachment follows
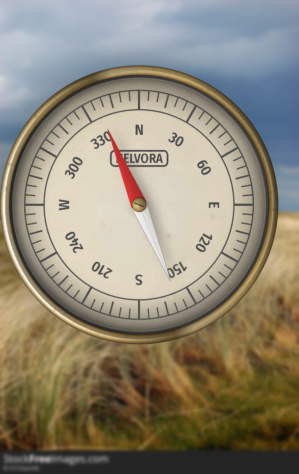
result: 337.5 °
